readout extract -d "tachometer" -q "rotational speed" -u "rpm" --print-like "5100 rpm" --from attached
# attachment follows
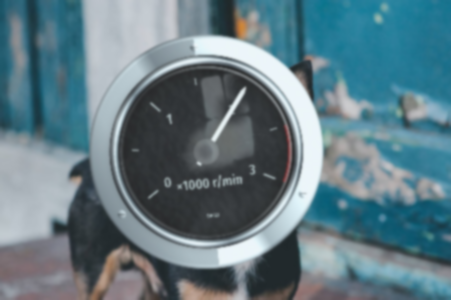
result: 2000 rpm
